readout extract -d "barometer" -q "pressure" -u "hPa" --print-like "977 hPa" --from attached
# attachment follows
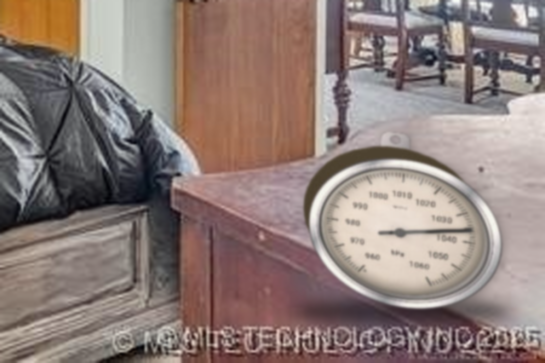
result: 1035 hPa
